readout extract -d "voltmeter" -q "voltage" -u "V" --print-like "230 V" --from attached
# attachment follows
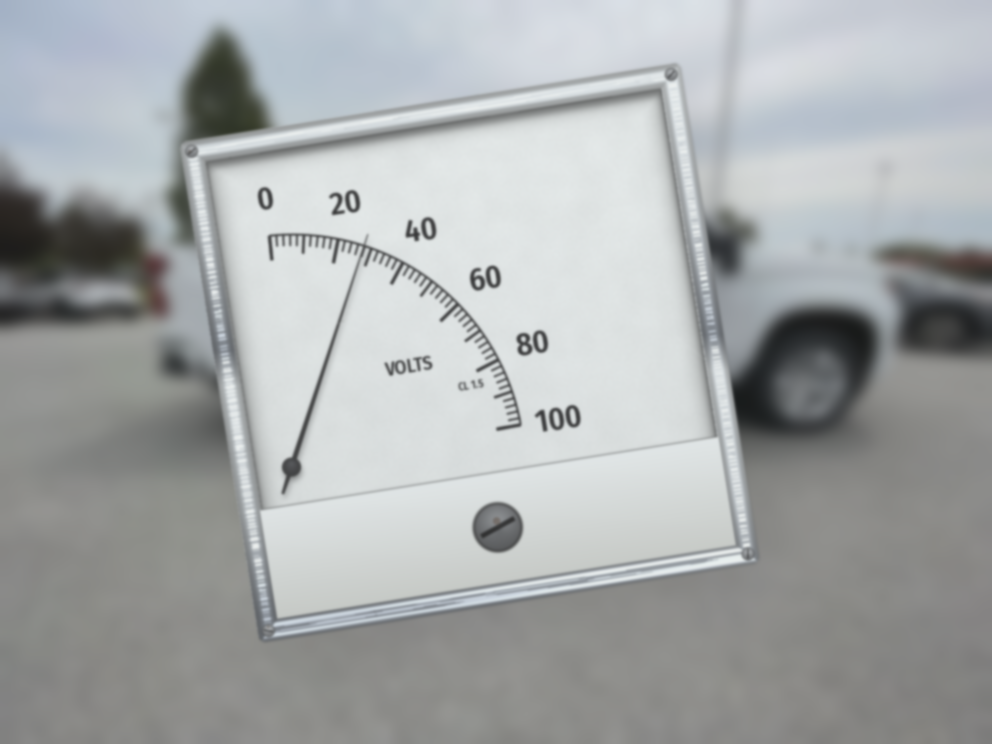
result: 28 V
